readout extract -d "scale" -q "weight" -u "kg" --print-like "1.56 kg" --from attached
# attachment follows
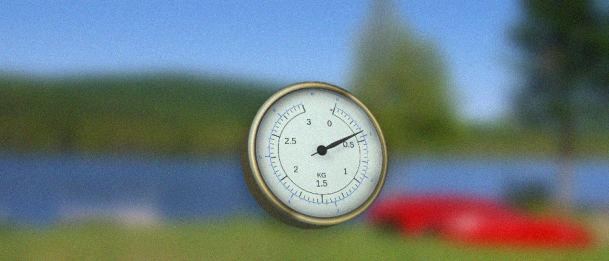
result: 0.4 kg
